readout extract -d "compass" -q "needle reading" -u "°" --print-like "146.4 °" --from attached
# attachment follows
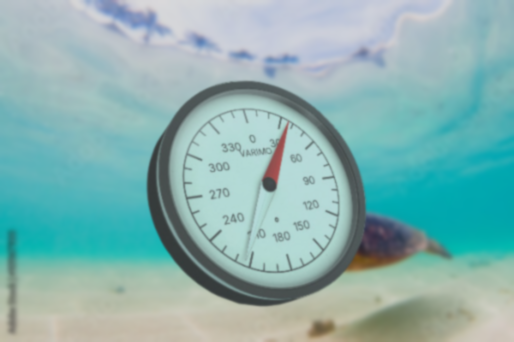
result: 35 °
